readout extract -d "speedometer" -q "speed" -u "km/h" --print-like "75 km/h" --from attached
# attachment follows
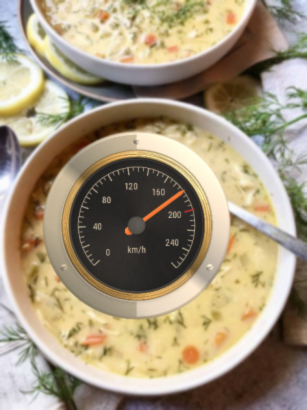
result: 180 km/h
